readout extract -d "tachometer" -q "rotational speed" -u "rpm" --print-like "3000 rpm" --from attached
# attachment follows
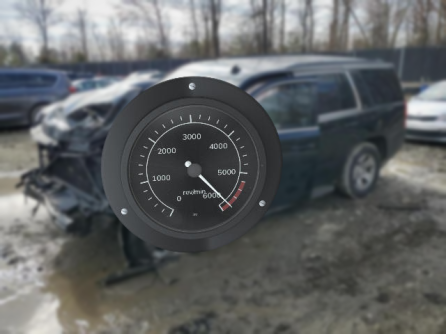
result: 5800 rpm
